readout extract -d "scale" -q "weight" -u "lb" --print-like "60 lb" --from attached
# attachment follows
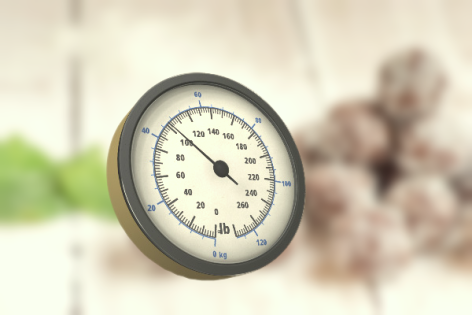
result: 100 lb
